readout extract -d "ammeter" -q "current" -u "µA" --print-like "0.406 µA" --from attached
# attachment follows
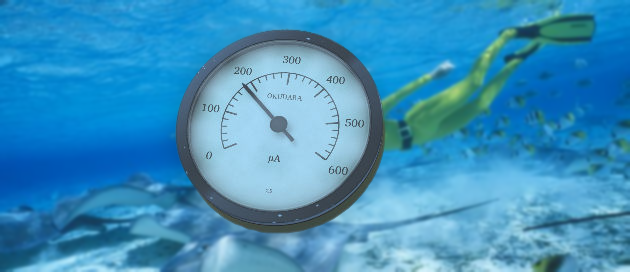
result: 180 µA
